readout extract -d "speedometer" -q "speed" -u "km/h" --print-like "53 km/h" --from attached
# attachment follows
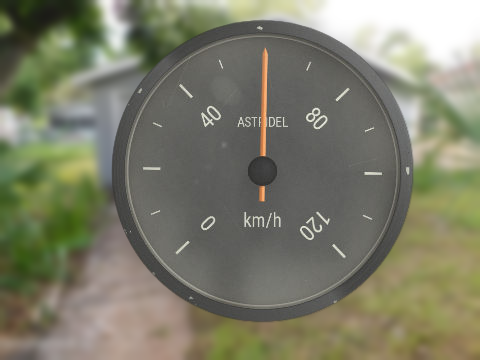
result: 60 km/h
